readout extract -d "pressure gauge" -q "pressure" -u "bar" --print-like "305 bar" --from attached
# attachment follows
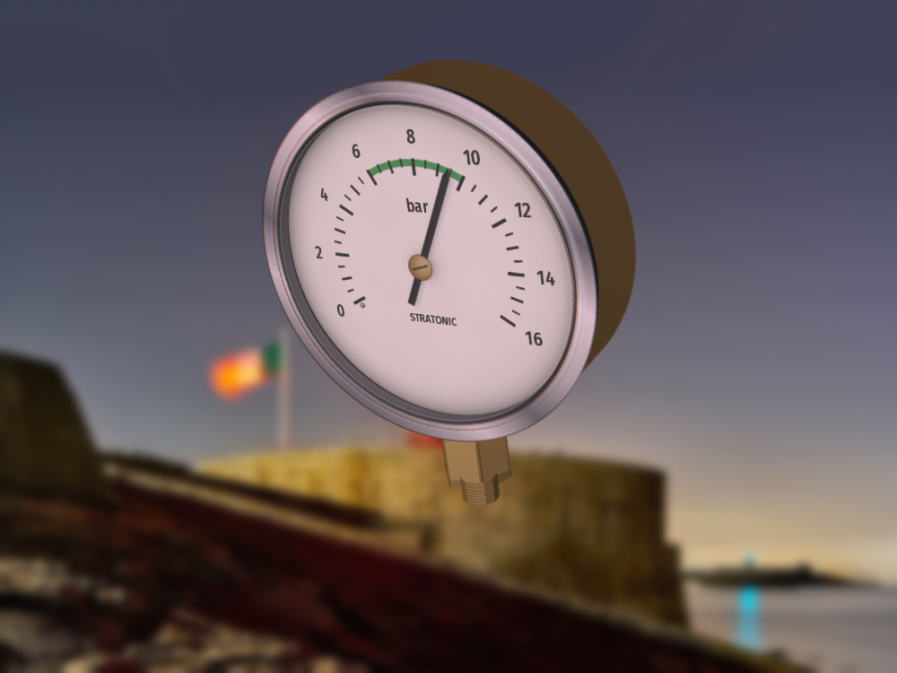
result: 9.5 bar
